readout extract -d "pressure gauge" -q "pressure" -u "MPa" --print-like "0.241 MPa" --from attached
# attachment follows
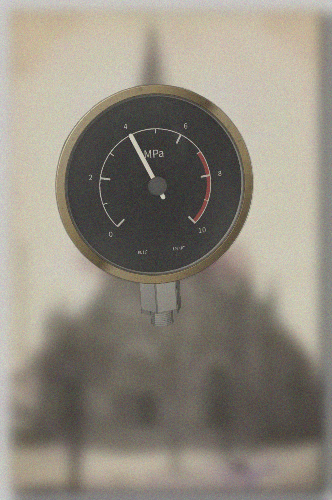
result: 4 MPa
